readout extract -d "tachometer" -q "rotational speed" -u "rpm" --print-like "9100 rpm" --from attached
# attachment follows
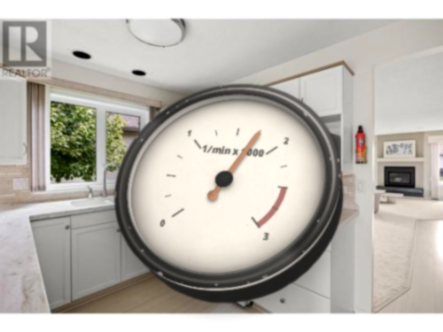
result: 1750 rpm
